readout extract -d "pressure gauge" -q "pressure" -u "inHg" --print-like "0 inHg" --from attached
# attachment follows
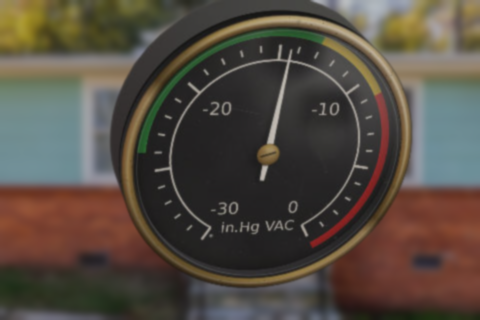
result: -14.5 inHg
